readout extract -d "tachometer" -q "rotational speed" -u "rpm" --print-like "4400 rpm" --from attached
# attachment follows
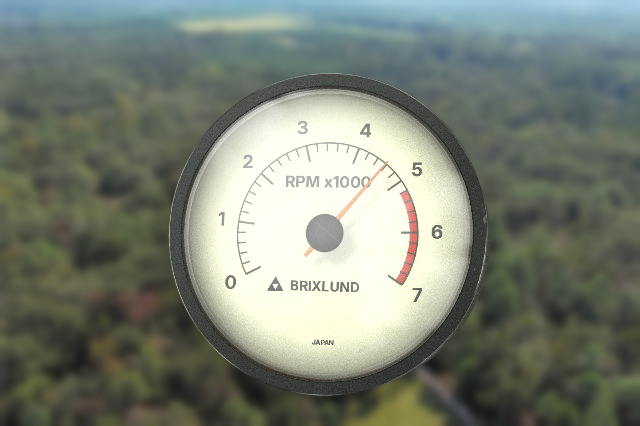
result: 4600 rpm
